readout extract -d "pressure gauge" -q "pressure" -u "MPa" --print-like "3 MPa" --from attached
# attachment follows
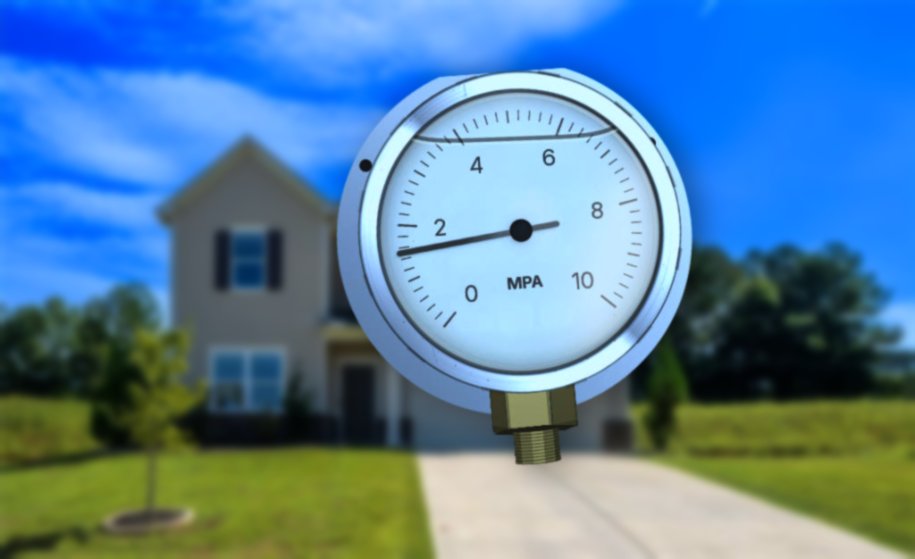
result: 1.5 MPa
